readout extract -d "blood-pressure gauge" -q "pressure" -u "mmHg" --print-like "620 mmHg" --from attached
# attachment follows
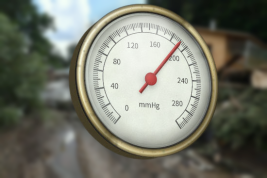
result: 190 mmHg
